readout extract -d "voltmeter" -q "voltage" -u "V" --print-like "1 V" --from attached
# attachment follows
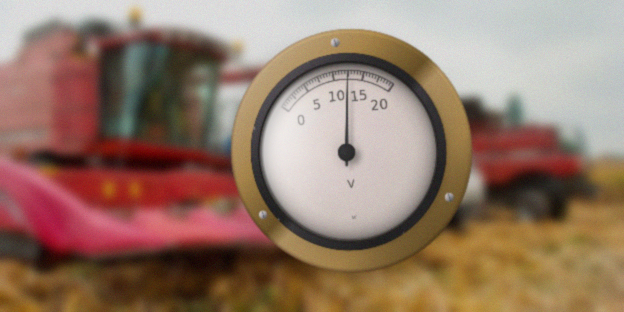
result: 12.5 V
